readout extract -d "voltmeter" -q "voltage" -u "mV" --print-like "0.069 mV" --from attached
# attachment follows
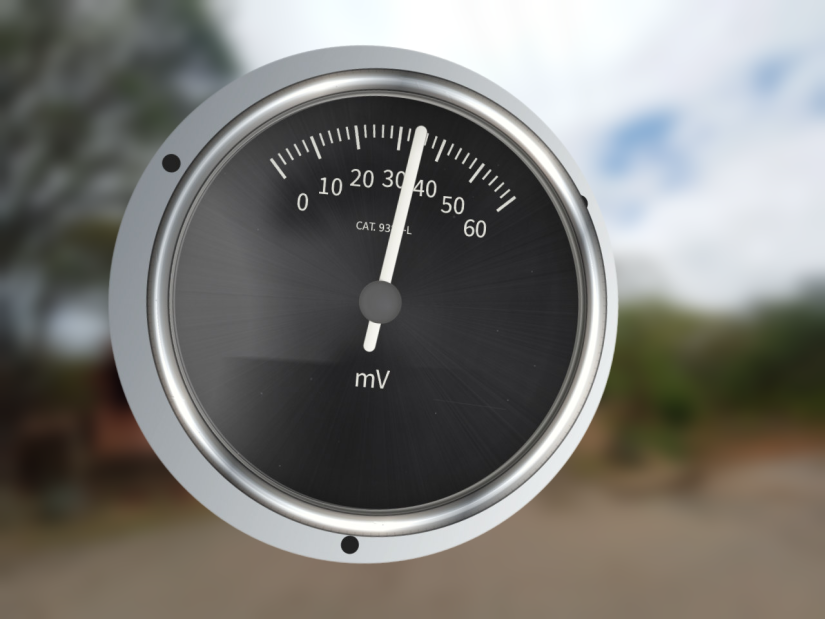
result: 34 mV
